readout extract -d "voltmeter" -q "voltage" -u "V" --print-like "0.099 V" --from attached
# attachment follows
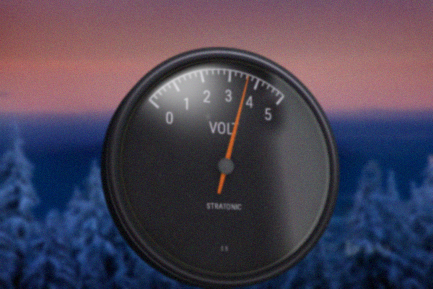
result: 3.6 V
